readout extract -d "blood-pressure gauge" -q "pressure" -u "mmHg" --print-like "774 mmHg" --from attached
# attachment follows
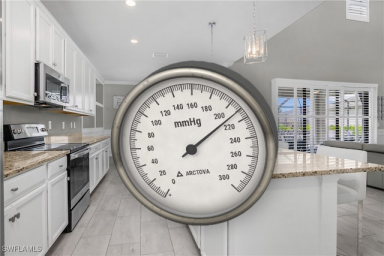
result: 210 mmHg
